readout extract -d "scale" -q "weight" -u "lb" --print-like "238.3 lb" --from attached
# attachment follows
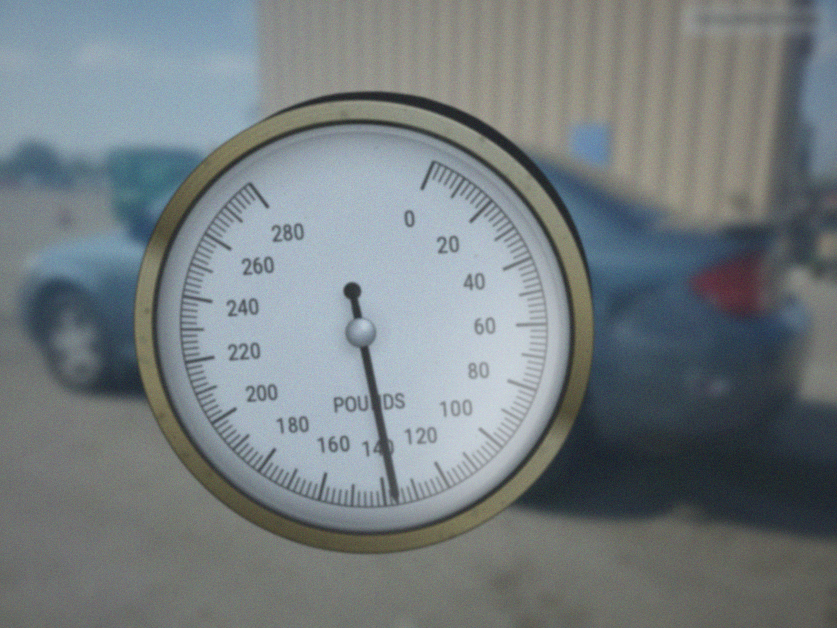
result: 136 lb
